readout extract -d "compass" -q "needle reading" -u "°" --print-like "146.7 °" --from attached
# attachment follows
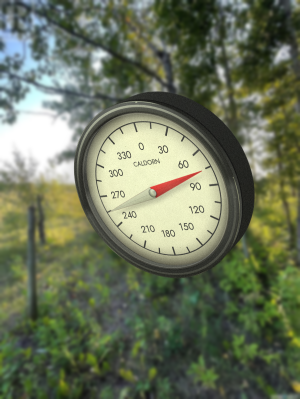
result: 75 °
